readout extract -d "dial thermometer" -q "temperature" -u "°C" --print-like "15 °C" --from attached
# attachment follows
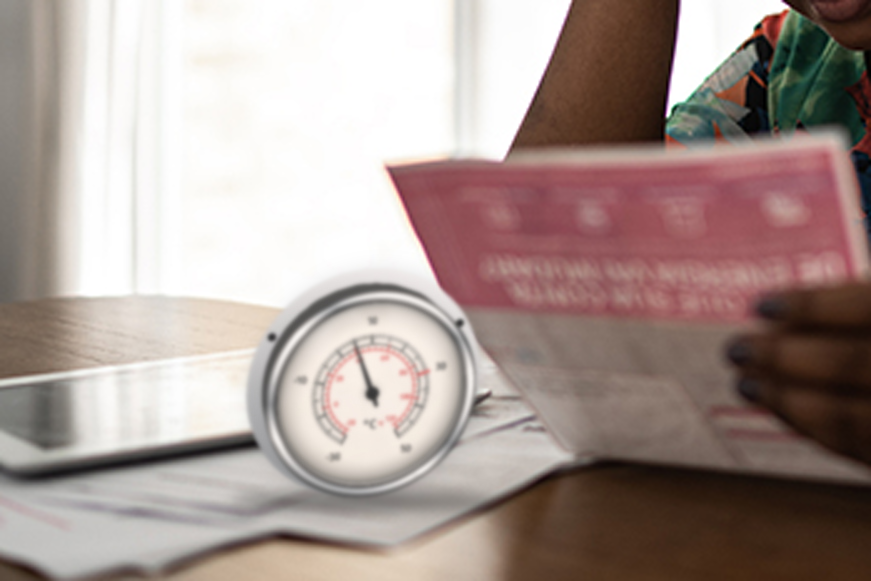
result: 5 °C
